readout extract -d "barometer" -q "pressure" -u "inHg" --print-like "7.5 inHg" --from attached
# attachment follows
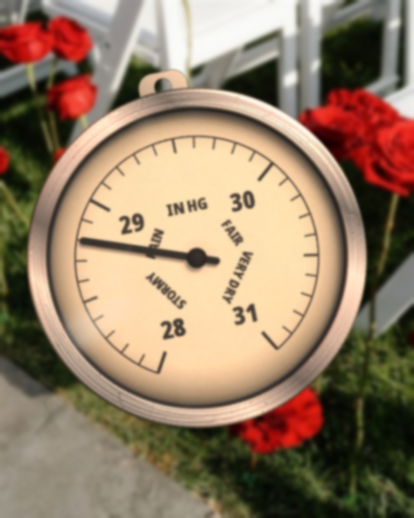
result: 28.8 inHg
